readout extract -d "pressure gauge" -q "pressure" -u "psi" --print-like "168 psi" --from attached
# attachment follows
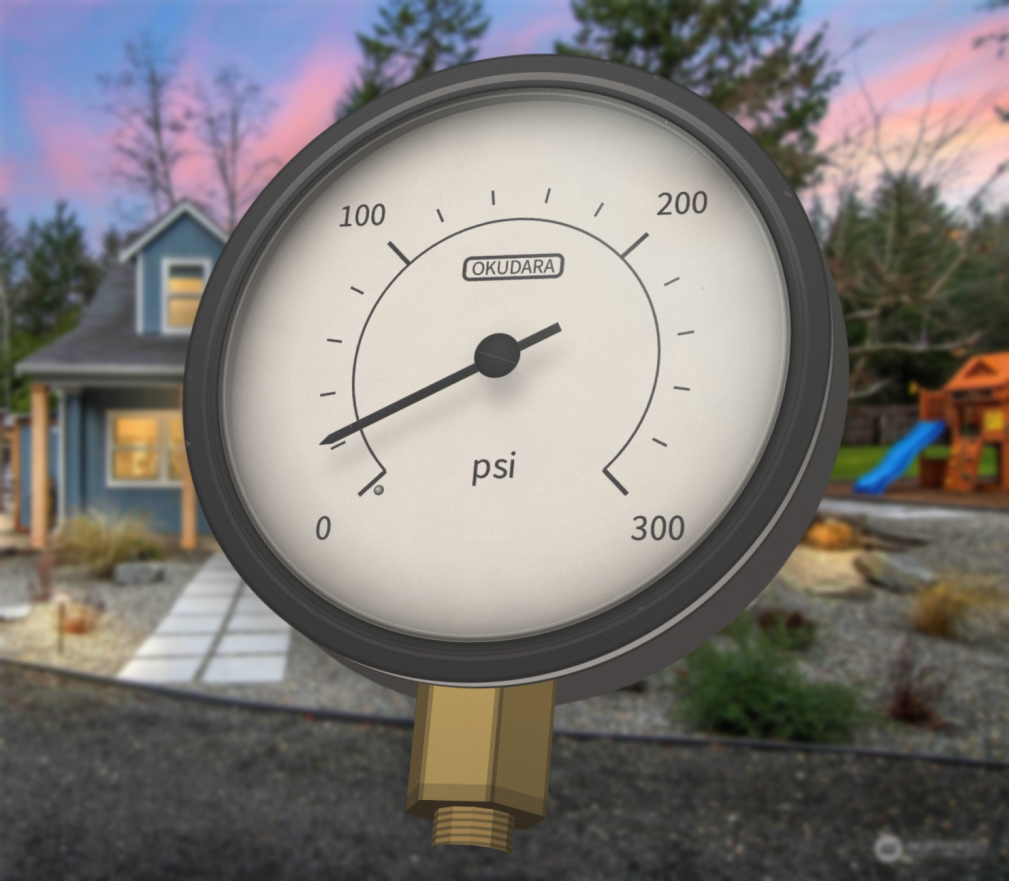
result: 20 psi
